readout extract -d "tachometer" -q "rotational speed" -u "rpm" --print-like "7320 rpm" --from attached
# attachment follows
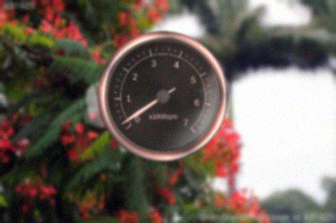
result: 200 rpm
